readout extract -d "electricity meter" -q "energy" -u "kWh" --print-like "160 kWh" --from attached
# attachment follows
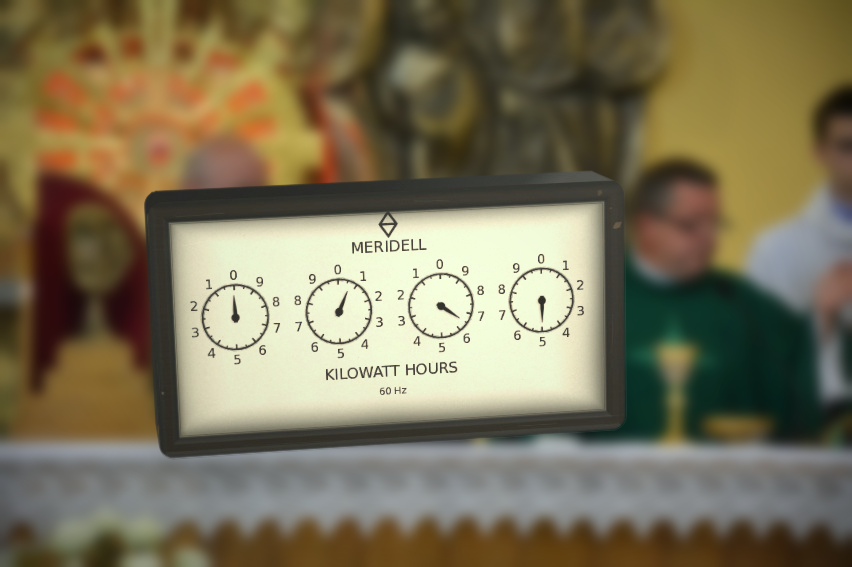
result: 65 kWh
